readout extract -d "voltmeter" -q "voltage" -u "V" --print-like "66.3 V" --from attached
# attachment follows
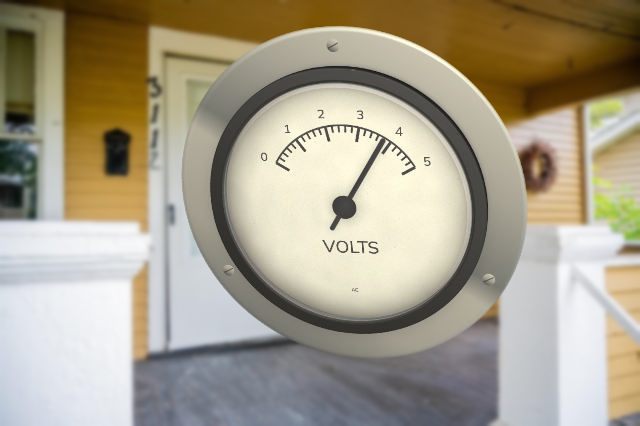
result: 3.8 V
